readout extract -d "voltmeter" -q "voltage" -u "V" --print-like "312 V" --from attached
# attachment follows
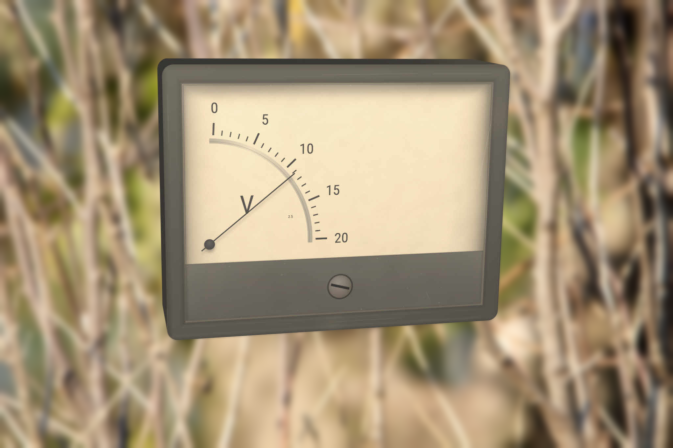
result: 11 V
